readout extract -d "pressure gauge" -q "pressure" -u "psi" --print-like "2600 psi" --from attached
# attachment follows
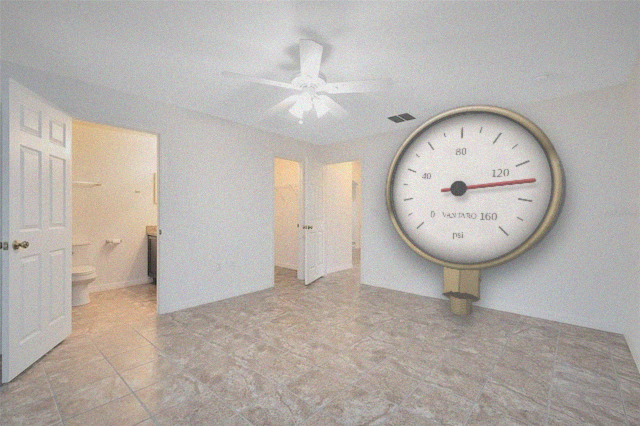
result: 130 psi
